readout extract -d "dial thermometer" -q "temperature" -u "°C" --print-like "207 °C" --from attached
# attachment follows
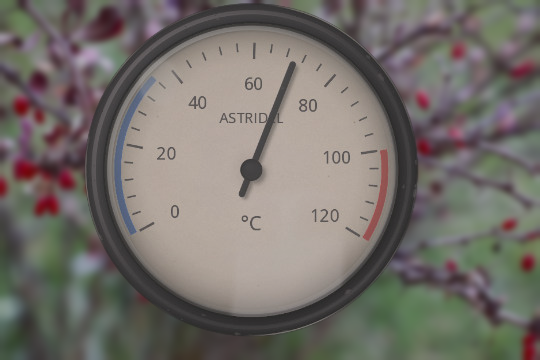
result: 70 °C
